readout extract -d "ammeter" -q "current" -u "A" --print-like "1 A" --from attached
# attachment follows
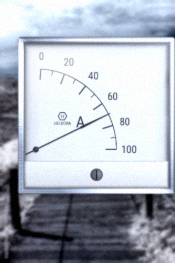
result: 70 A
